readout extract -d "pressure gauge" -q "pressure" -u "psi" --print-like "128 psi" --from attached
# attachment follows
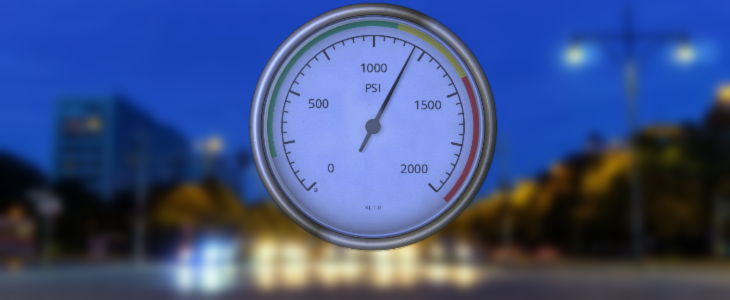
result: 1200 psi
